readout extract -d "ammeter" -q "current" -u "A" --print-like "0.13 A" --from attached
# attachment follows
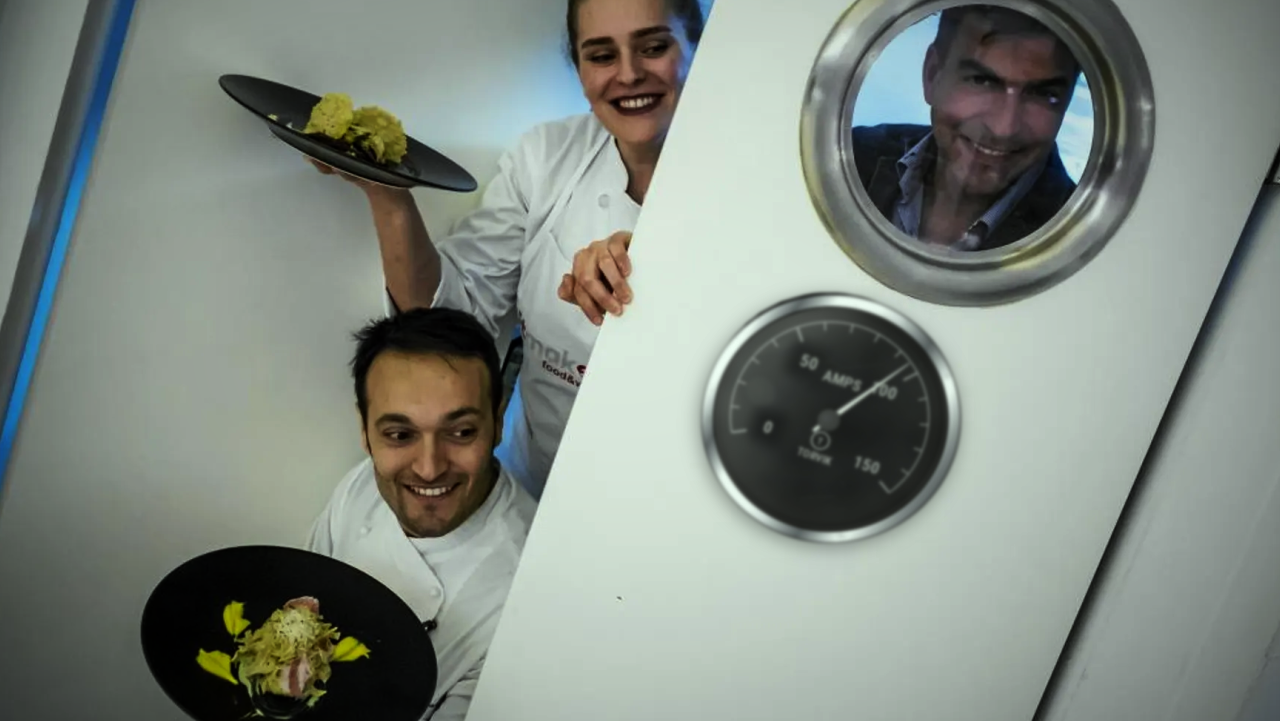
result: 95 A
